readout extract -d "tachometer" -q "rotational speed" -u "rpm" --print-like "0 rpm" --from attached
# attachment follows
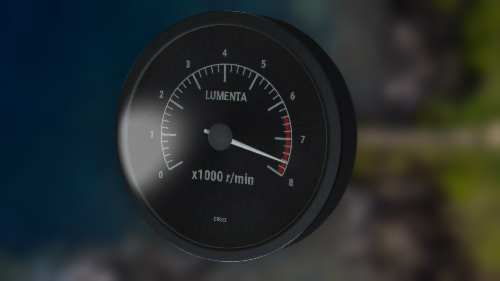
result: 7600 rpm
